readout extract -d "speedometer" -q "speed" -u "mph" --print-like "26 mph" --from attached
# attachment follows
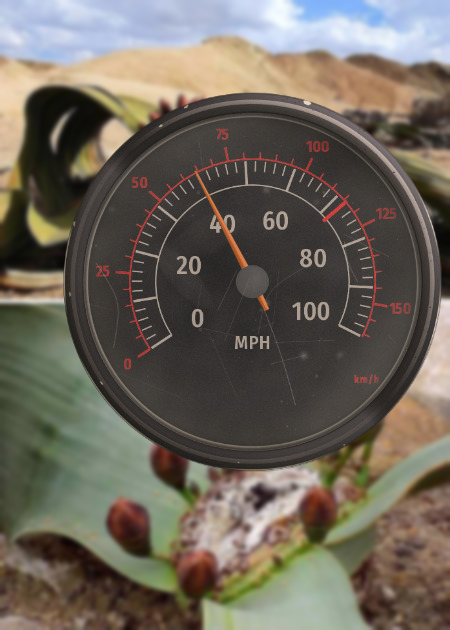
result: 40 mph
